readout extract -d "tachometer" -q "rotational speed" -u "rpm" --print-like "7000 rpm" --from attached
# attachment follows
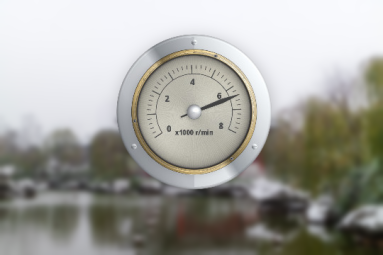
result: 6400 rpm
